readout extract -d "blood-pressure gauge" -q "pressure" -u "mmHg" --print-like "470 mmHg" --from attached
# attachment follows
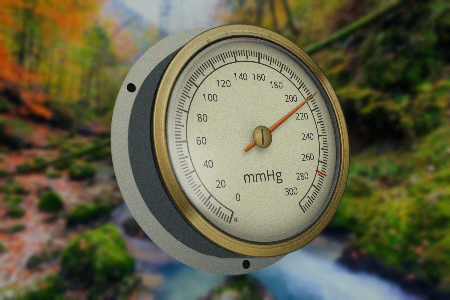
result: 210 mmHg
